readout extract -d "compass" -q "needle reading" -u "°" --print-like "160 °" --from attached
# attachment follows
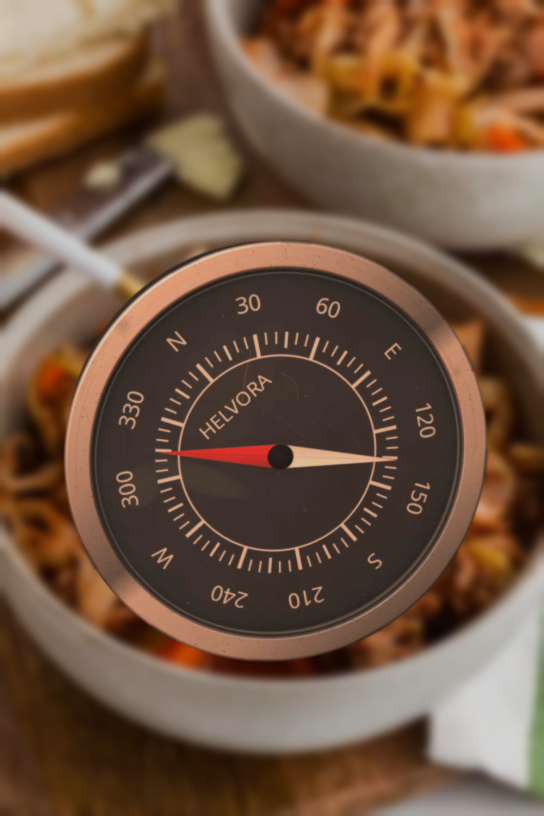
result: 315 °
